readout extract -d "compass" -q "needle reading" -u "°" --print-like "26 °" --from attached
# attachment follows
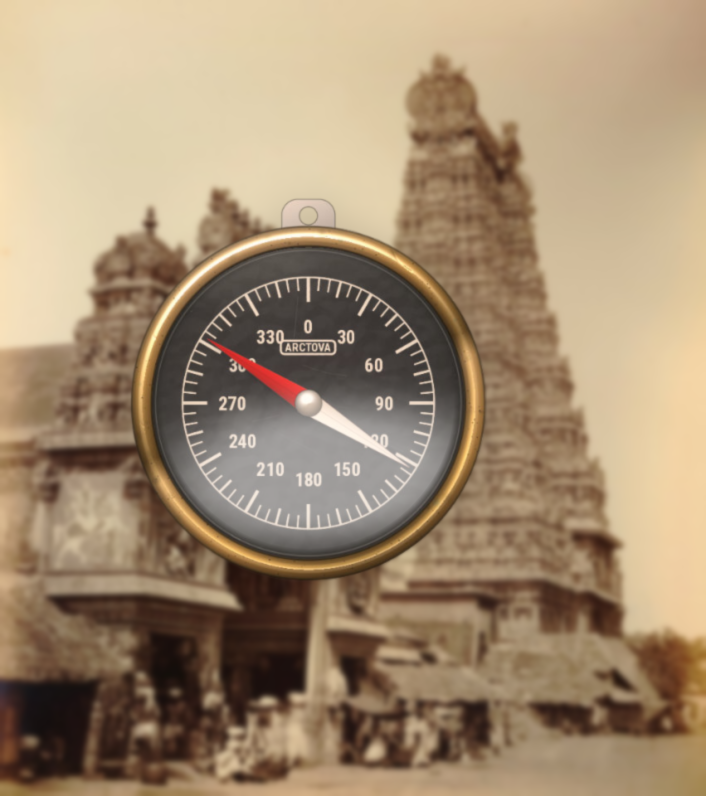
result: 302.5 °
